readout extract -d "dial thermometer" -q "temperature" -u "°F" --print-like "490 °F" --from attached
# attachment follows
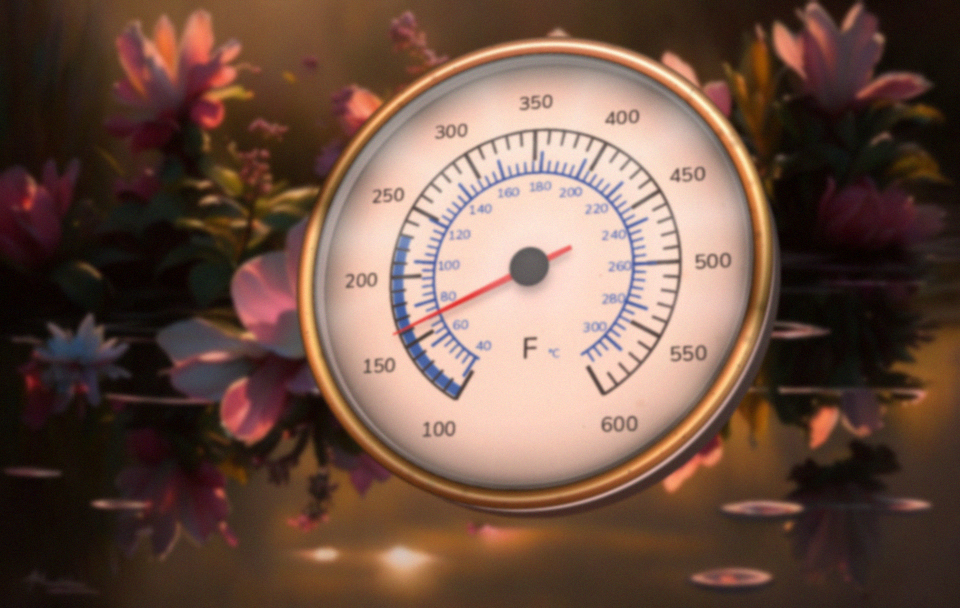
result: 160 °F
